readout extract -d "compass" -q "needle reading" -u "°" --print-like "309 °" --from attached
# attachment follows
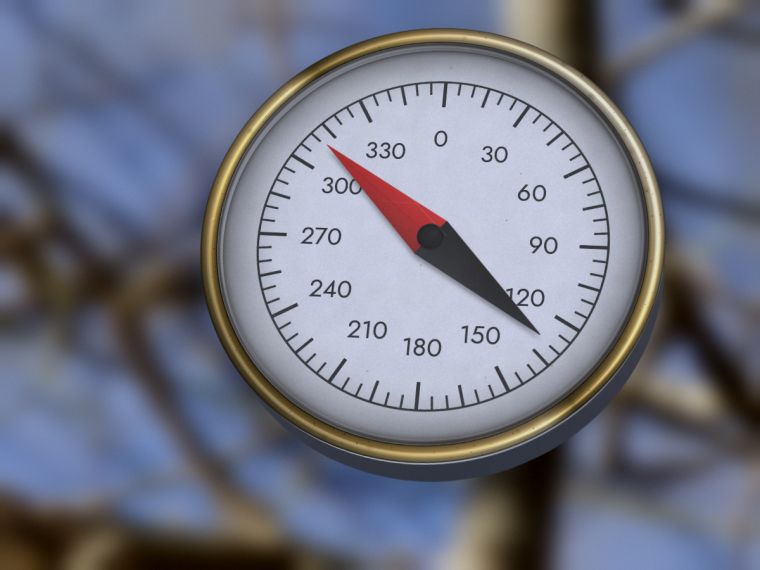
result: 310 °
